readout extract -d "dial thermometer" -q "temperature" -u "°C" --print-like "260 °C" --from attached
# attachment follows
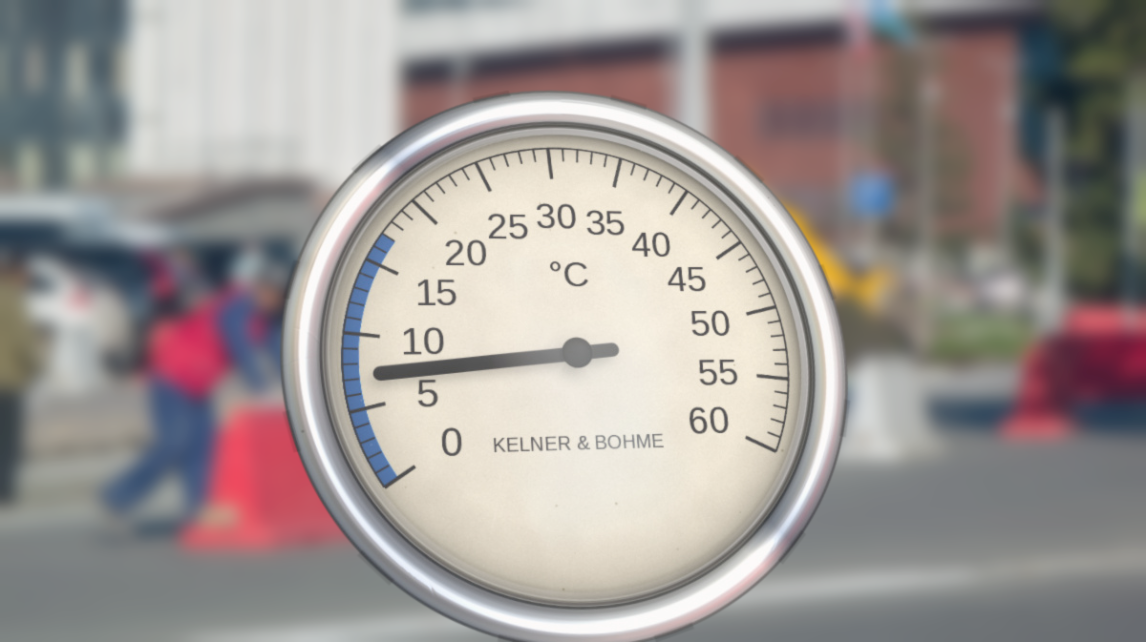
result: 7 °C
